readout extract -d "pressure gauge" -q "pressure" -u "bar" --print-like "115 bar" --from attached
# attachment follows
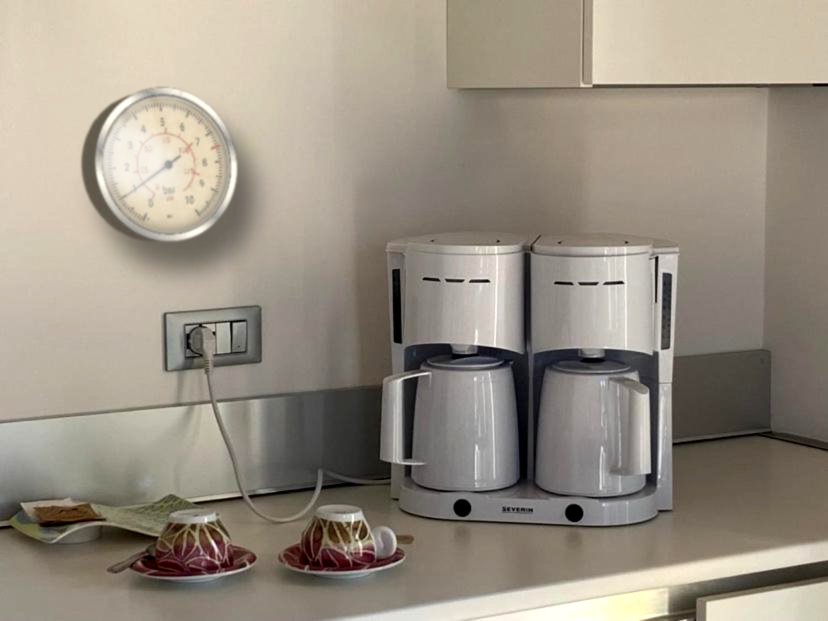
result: 1 bar
